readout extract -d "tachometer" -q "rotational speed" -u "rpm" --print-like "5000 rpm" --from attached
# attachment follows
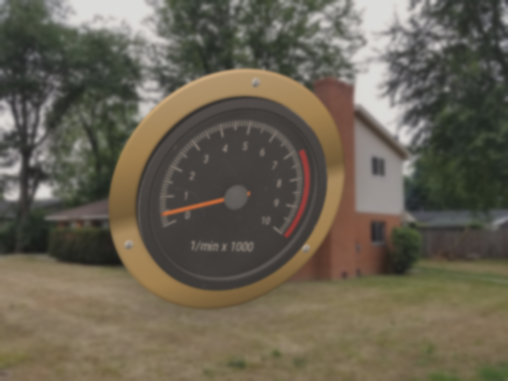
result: 500 rpm
